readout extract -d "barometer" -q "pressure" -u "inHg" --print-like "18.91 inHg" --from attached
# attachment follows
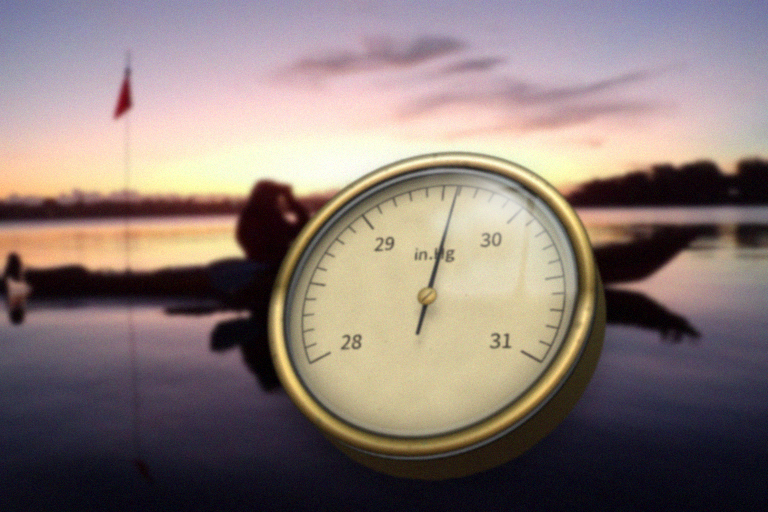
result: 29.6 inHg
